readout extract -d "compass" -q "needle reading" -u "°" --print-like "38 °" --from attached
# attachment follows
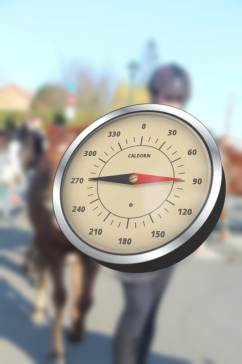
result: 90 °
